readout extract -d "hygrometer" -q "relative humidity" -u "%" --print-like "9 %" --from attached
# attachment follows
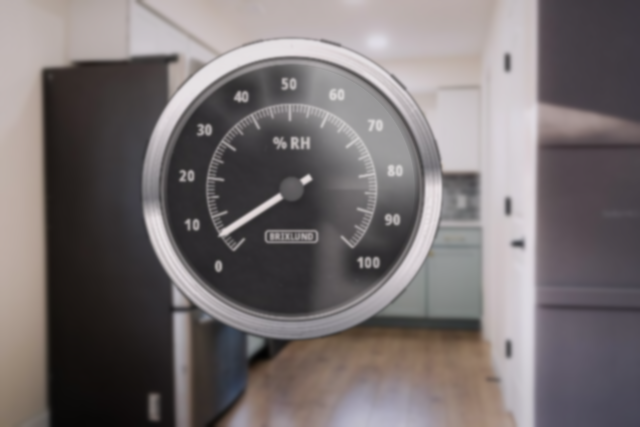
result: 5 %
